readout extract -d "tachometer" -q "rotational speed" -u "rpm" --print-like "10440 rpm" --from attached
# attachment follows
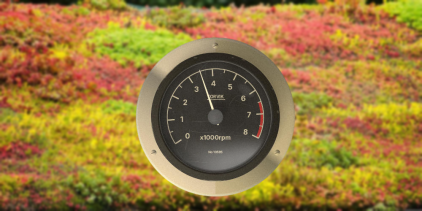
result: 3500 rpm
